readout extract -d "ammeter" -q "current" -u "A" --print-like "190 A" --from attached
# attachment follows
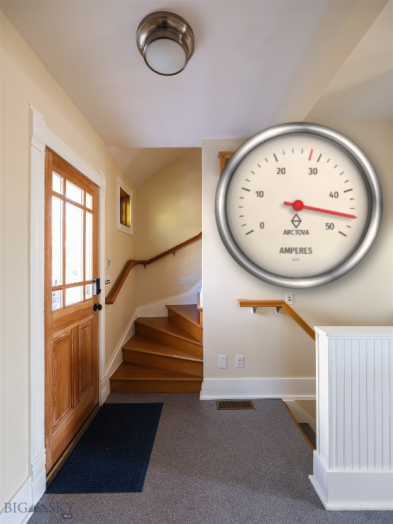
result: 46 A
